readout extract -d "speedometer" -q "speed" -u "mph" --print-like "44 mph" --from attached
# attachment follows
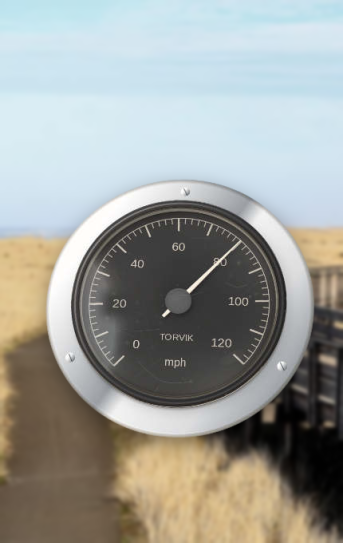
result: 80 mph
